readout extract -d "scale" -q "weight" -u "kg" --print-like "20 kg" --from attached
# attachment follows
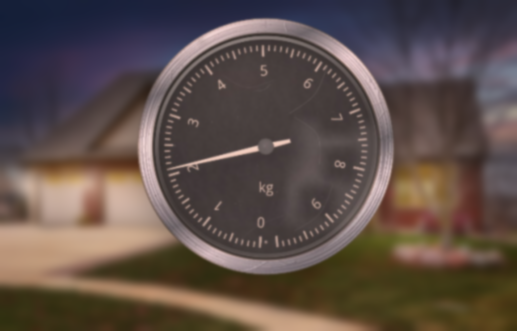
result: 2.1 kg
